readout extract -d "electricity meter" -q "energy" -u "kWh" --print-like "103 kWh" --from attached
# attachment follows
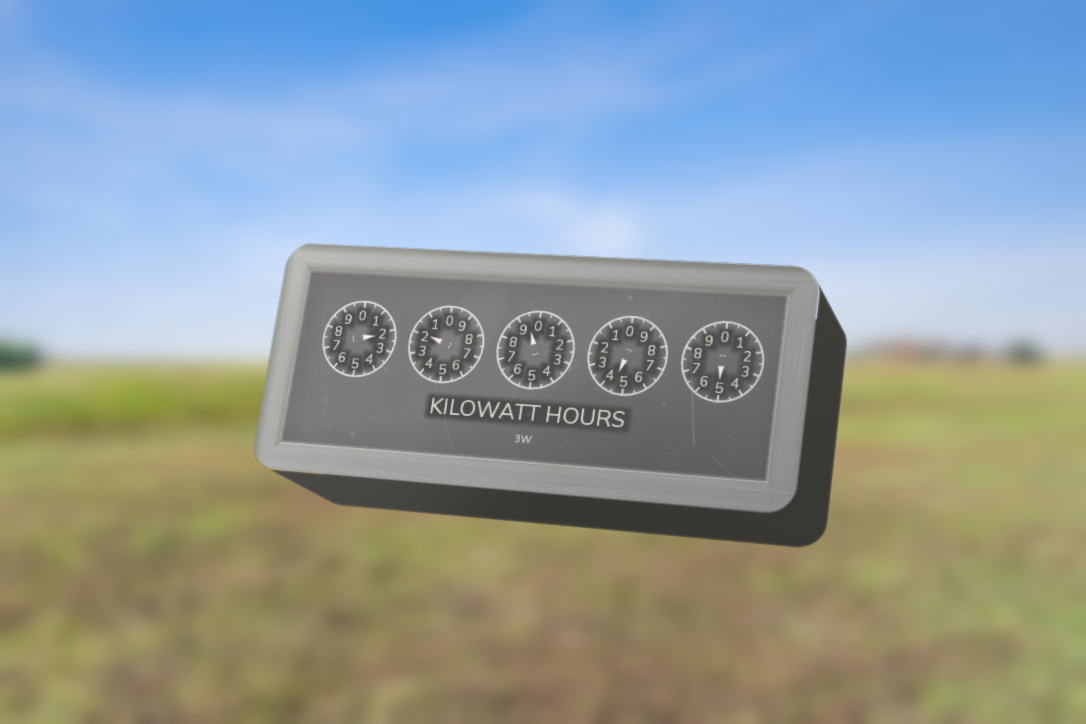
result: 21945 kWh
